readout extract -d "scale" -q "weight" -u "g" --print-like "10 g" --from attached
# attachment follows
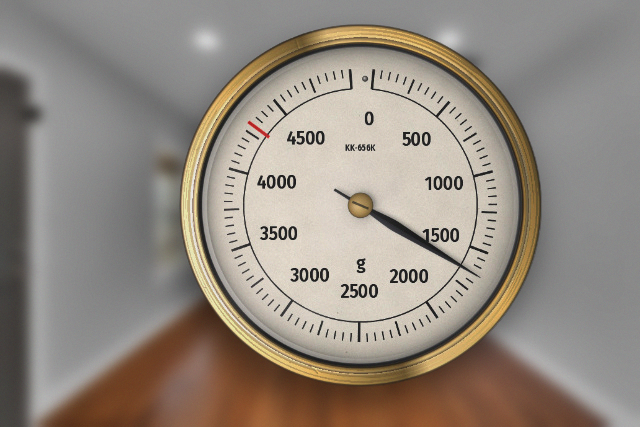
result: 1650 g
